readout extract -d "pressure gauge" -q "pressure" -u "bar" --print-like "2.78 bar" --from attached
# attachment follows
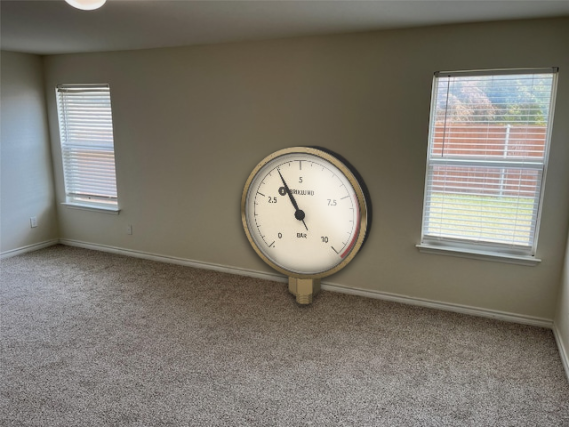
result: 4 bar
